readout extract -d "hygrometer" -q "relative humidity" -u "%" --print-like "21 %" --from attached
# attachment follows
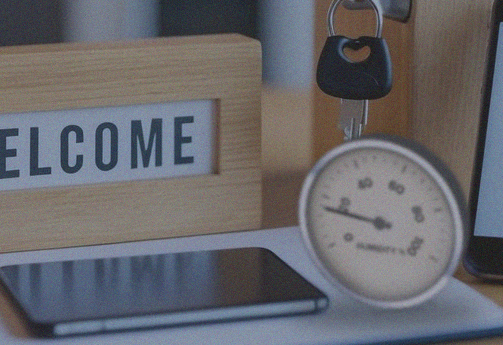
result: 16 %
